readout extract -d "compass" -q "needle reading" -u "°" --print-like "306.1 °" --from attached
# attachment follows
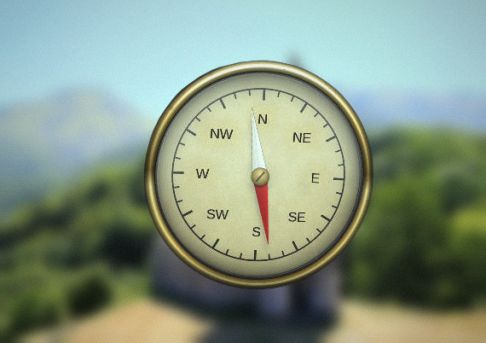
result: 170 °
